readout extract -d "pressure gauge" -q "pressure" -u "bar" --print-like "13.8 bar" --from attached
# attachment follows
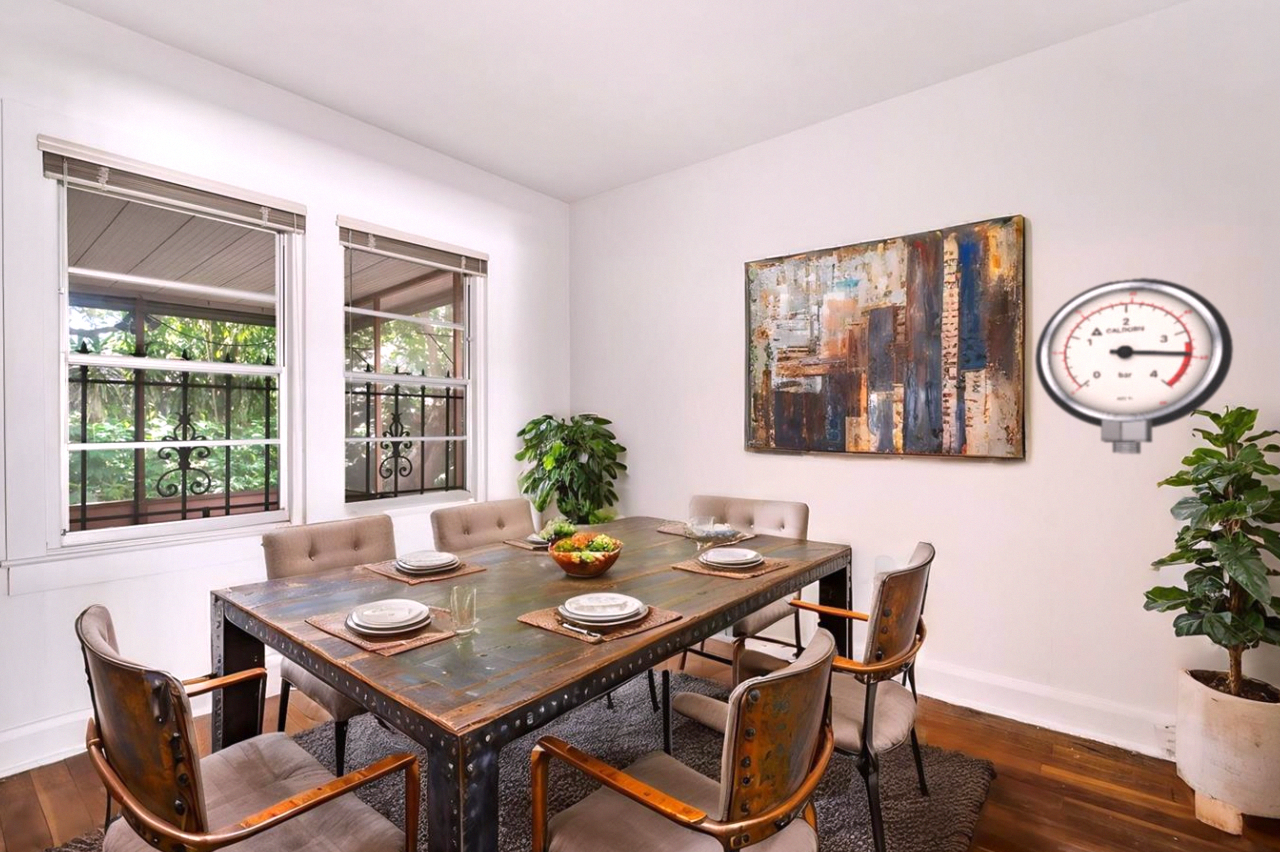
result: 3.4 bar
